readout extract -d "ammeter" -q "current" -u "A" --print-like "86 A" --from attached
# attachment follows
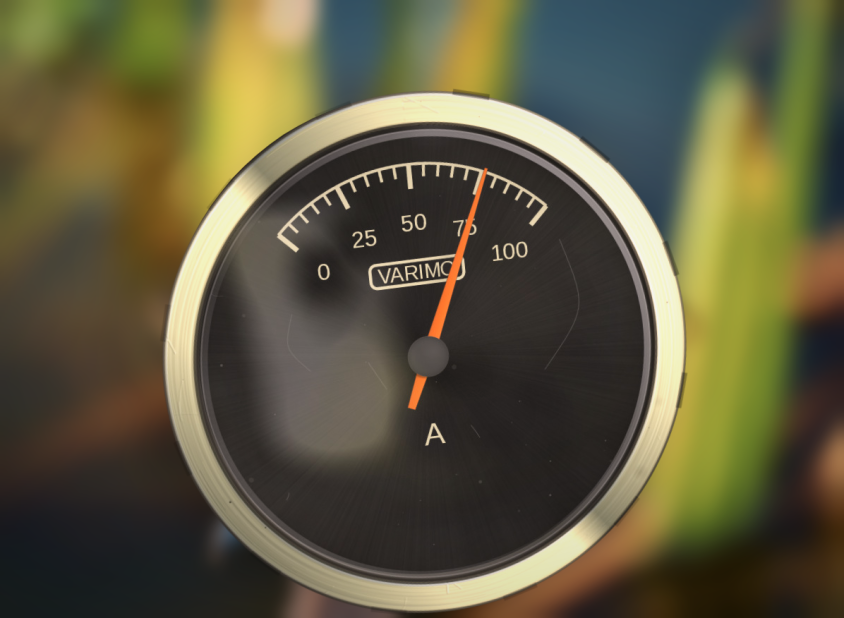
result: 75 A
